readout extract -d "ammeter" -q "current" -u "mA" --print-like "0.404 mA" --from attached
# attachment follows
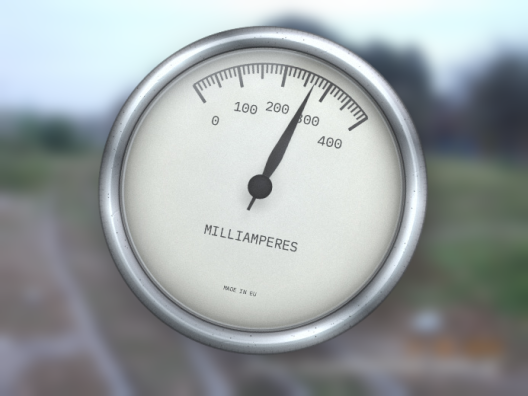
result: 270 mA
